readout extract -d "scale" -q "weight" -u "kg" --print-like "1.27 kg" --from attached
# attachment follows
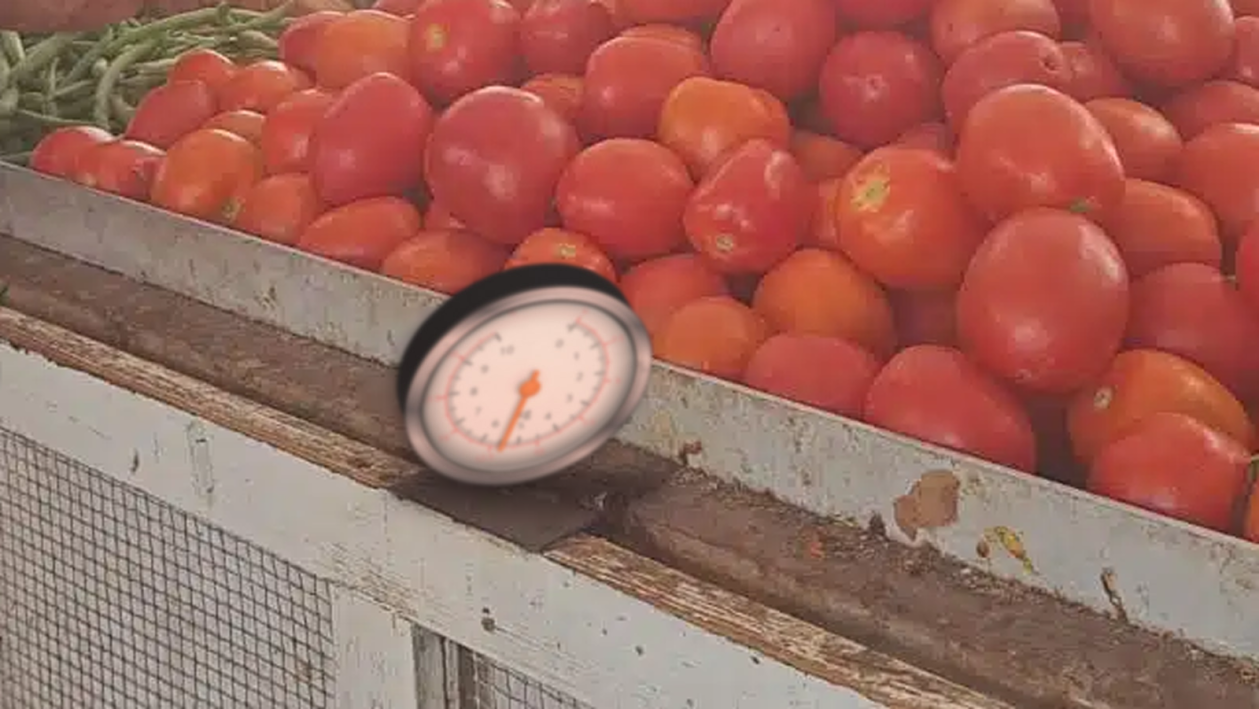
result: 5.5 kg
